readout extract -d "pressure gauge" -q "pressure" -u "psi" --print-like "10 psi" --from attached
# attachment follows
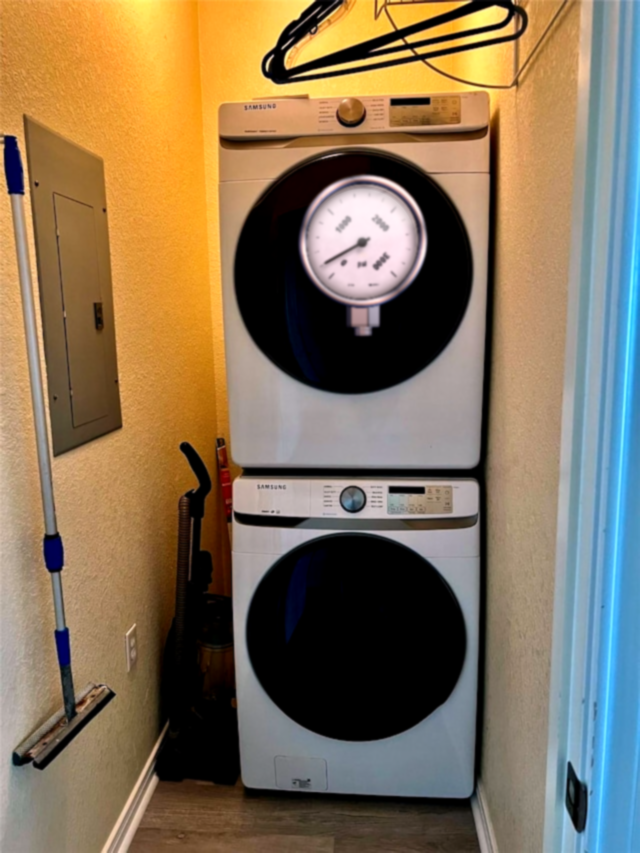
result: 200 psi
